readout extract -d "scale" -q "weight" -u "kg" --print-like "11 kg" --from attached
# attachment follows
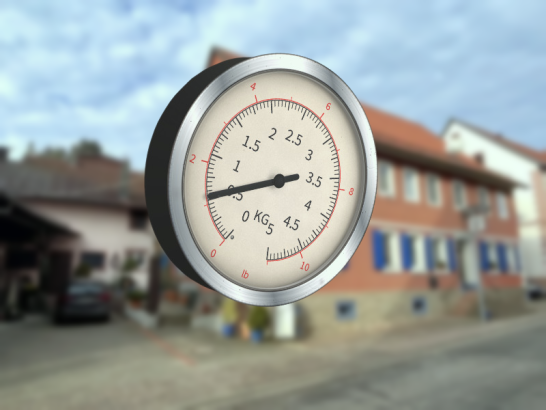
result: 0.55 kg
